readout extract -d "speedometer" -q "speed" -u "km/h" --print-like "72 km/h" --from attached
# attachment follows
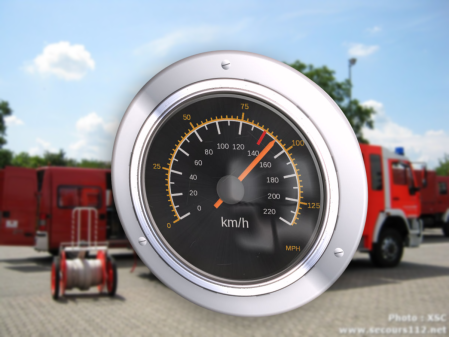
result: 150 km/h
